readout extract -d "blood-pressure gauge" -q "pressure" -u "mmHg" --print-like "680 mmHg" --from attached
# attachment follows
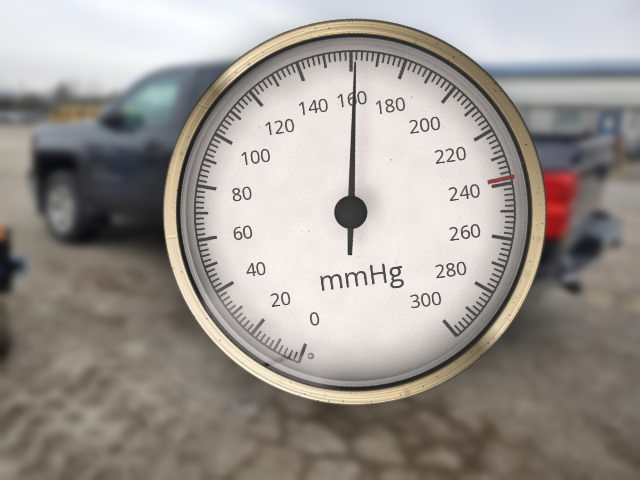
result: 162 mmHg
